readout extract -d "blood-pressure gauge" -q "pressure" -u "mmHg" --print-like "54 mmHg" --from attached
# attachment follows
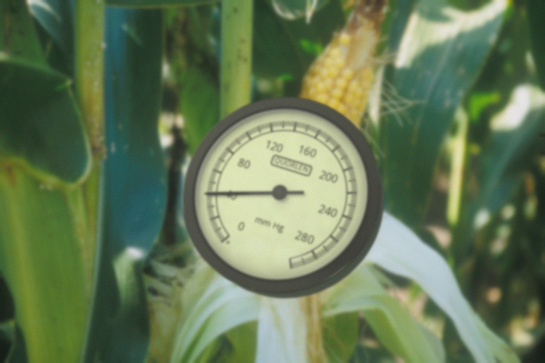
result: 40 mmHg
